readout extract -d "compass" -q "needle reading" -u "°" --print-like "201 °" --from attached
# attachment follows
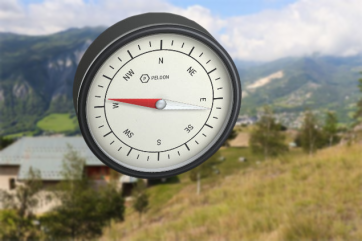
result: 280 °
